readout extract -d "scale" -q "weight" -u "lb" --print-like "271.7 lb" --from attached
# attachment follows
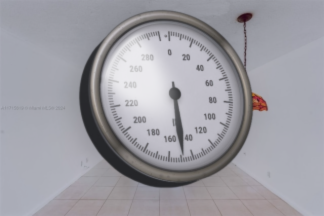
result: 150 lb
